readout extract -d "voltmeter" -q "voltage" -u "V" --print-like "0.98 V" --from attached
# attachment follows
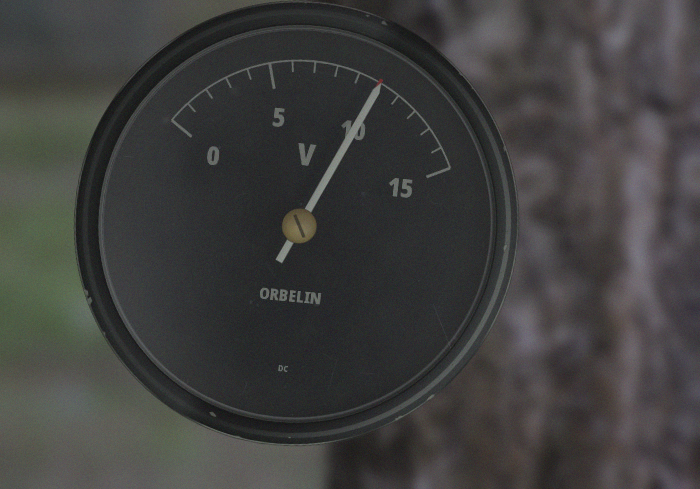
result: 10 V
